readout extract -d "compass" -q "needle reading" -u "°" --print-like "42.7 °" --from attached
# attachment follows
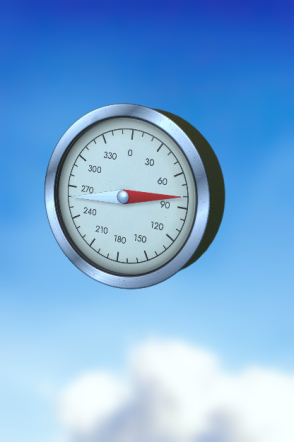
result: 80 °
